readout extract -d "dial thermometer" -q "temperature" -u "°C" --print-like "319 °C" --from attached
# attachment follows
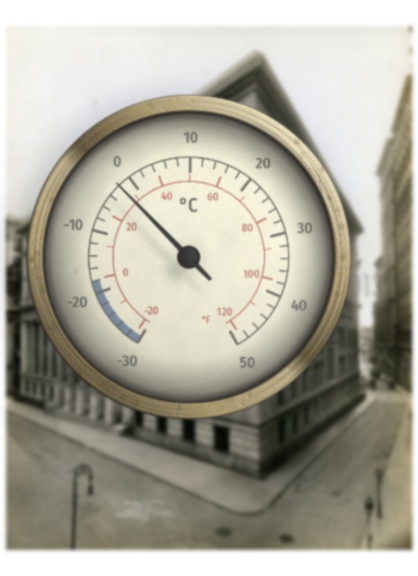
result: -2 °C
